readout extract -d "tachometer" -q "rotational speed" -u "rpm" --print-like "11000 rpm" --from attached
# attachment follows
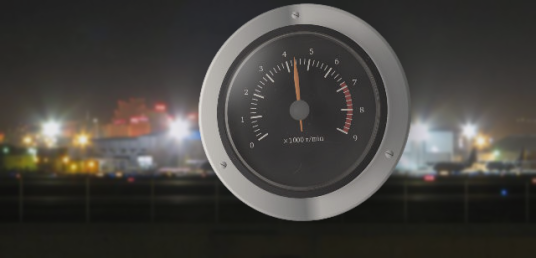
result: 4400 rpm
